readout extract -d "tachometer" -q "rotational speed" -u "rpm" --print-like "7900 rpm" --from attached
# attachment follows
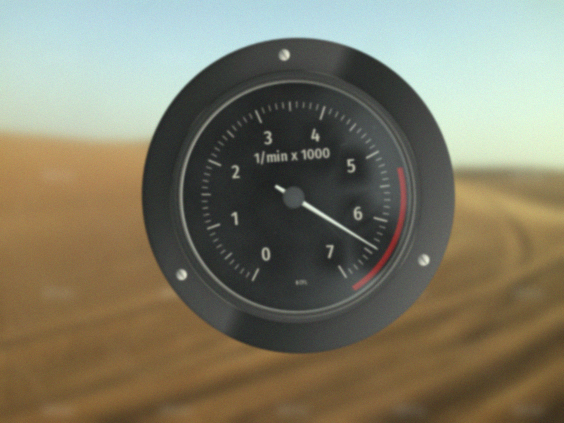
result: 6400 rpm
